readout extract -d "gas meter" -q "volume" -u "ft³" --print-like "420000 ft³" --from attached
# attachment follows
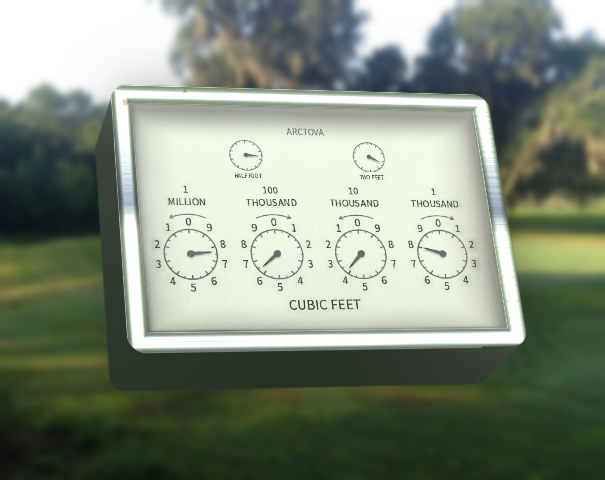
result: 763800 ft³
